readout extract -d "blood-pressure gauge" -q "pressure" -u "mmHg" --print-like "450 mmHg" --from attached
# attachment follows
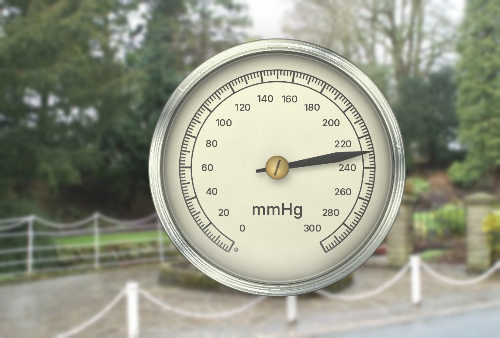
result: 230 mmHg
